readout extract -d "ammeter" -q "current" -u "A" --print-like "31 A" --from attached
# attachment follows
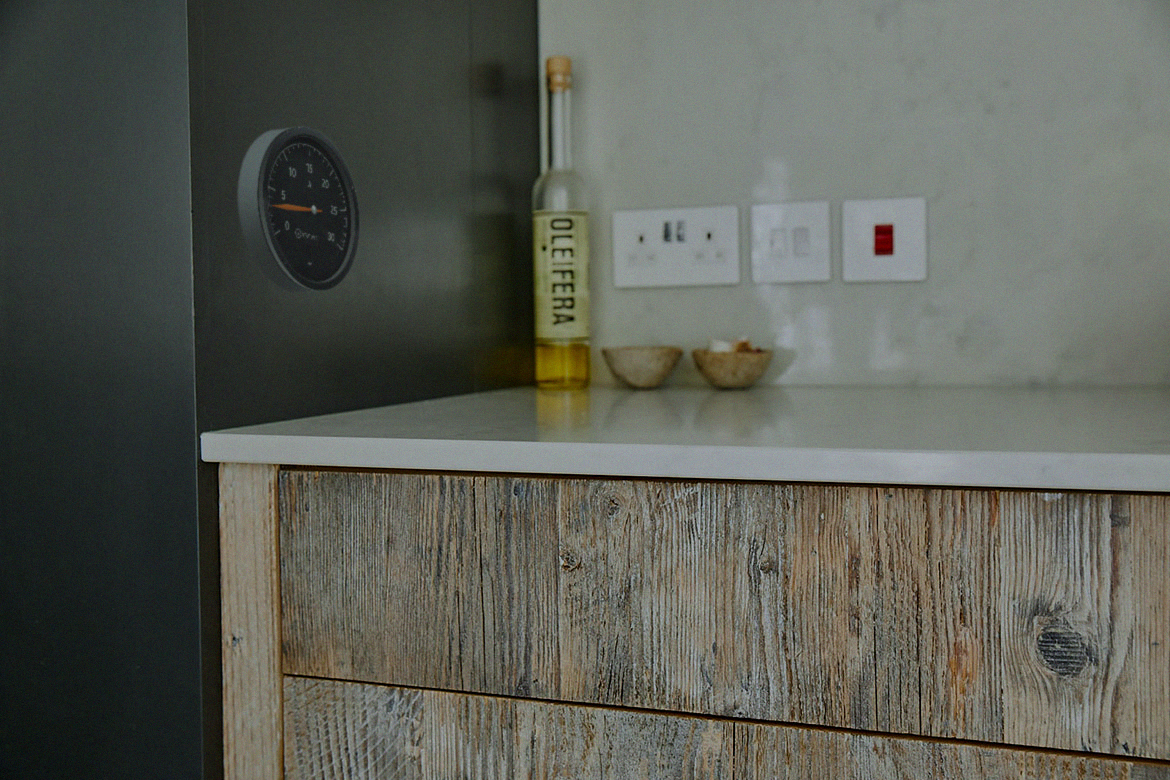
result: 3 A
